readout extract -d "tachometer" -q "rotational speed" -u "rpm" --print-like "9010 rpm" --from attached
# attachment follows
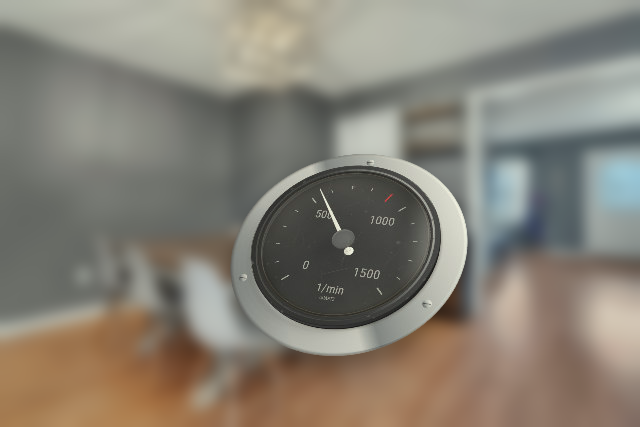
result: 550 rpm
